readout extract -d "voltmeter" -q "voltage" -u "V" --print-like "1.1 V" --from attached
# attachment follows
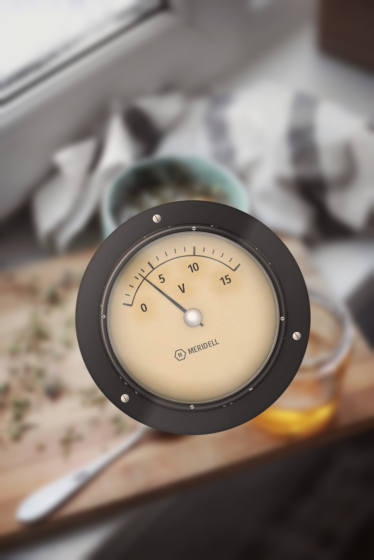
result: 3.5 V
